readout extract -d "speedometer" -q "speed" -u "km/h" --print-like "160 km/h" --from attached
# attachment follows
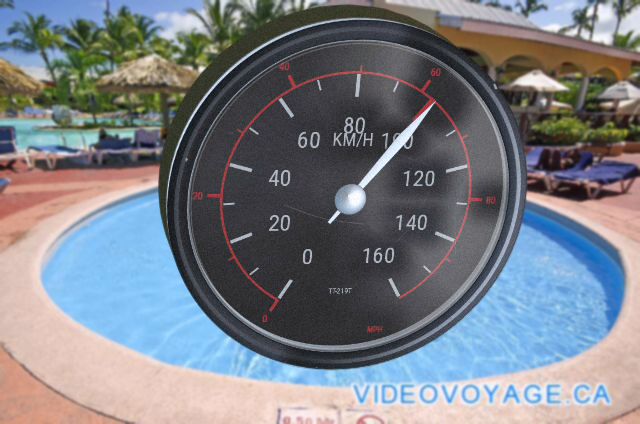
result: 100 km/h
